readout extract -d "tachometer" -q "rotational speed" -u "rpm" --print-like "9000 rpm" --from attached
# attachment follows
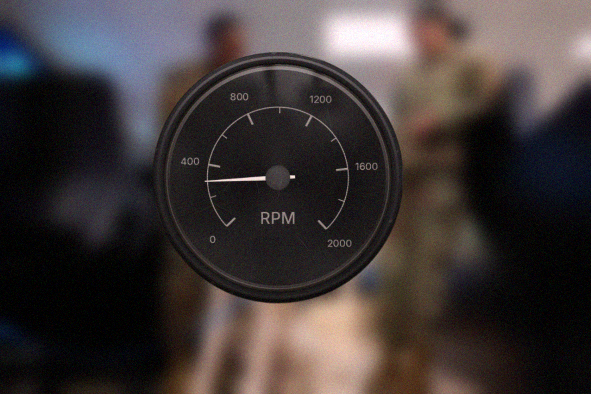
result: 300 rpm
